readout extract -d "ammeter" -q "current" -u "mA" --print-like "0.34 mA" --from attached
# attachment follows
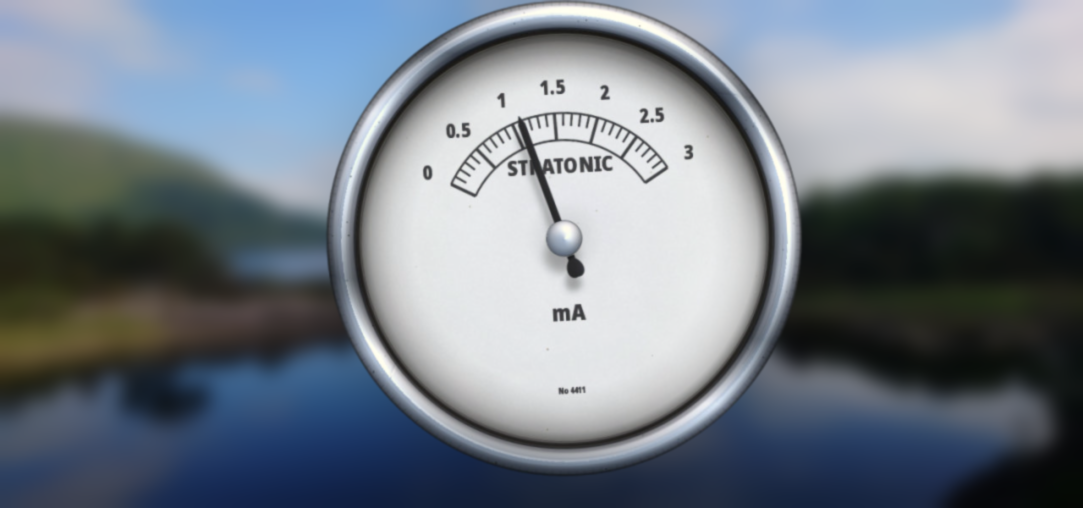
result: 1.1 mA
